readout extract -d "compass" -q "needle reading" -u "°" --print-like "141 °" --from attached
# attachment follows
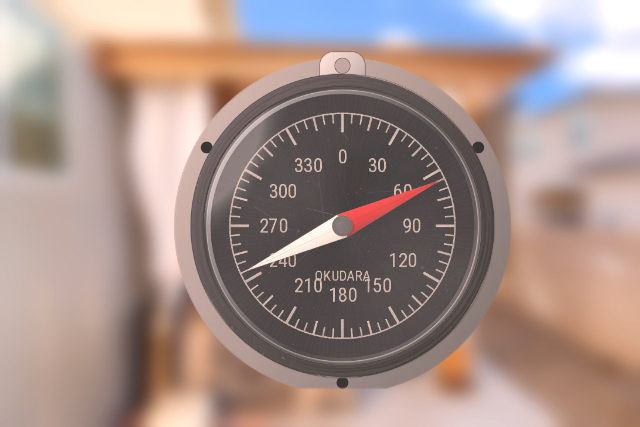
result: 65 °
